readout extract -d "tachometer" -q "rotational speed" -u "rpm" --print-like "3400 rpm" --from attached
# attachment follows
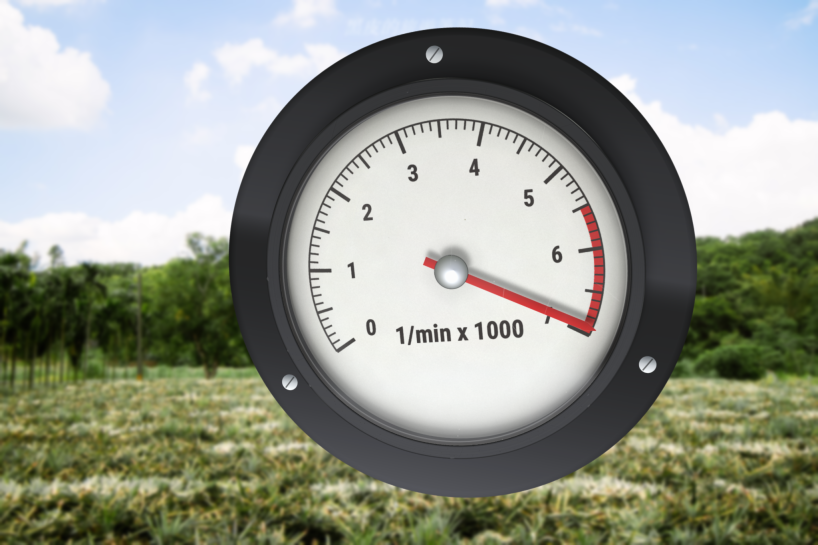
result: 6900 rpm
